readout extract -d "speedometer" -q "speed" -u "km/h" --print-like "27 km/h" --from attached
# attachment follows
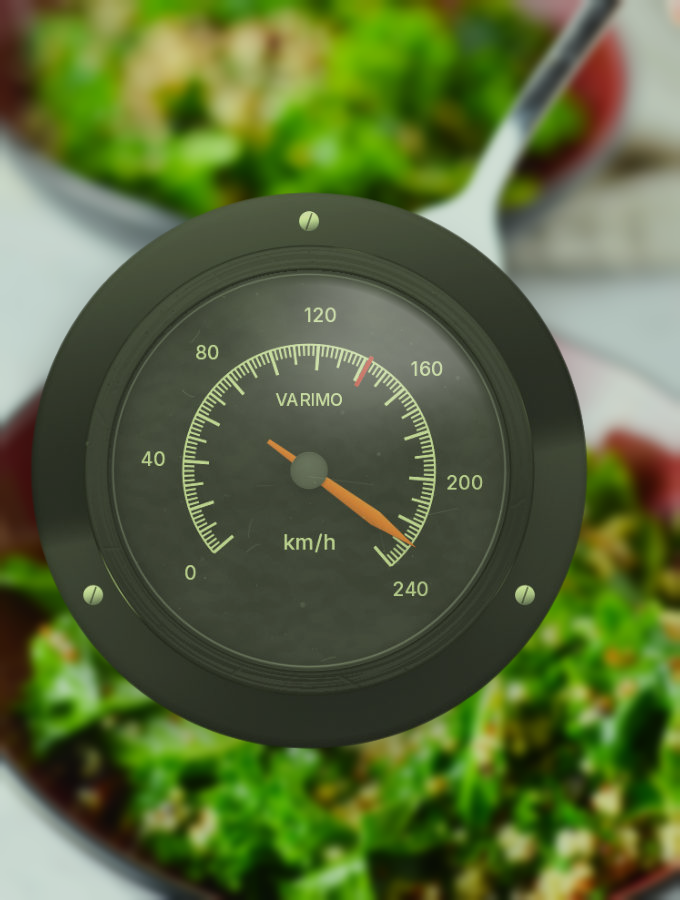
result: 228 km/h
